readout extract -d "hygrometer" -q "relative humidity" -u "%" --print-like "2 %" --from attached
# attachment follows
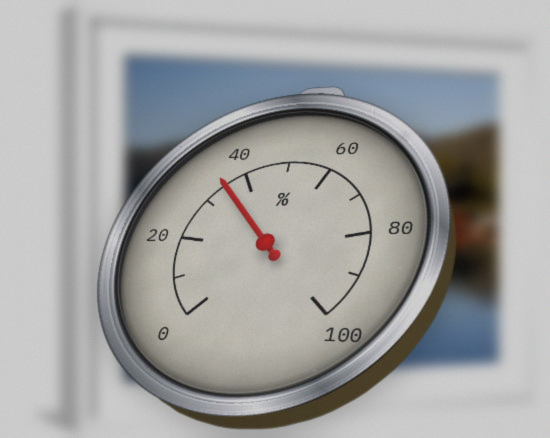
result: 35 %
